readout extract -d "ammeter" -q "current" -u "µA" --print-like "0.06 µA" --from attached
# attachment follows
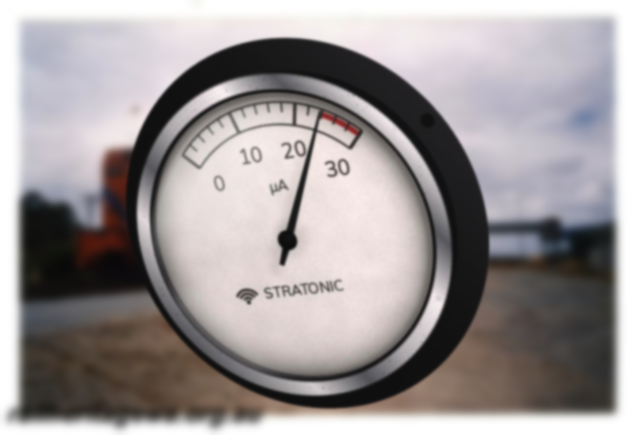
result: 24 µA
